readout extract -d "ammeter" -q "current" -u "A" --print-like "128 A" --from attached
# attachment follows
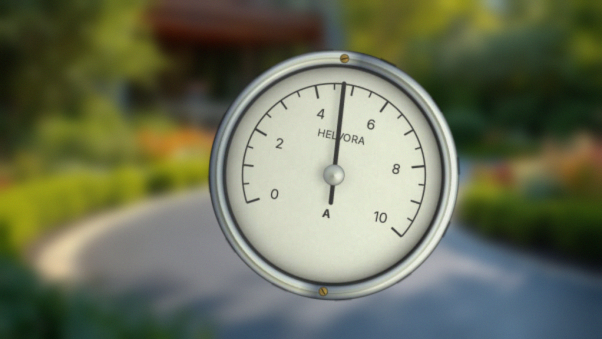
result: 4.75 A
